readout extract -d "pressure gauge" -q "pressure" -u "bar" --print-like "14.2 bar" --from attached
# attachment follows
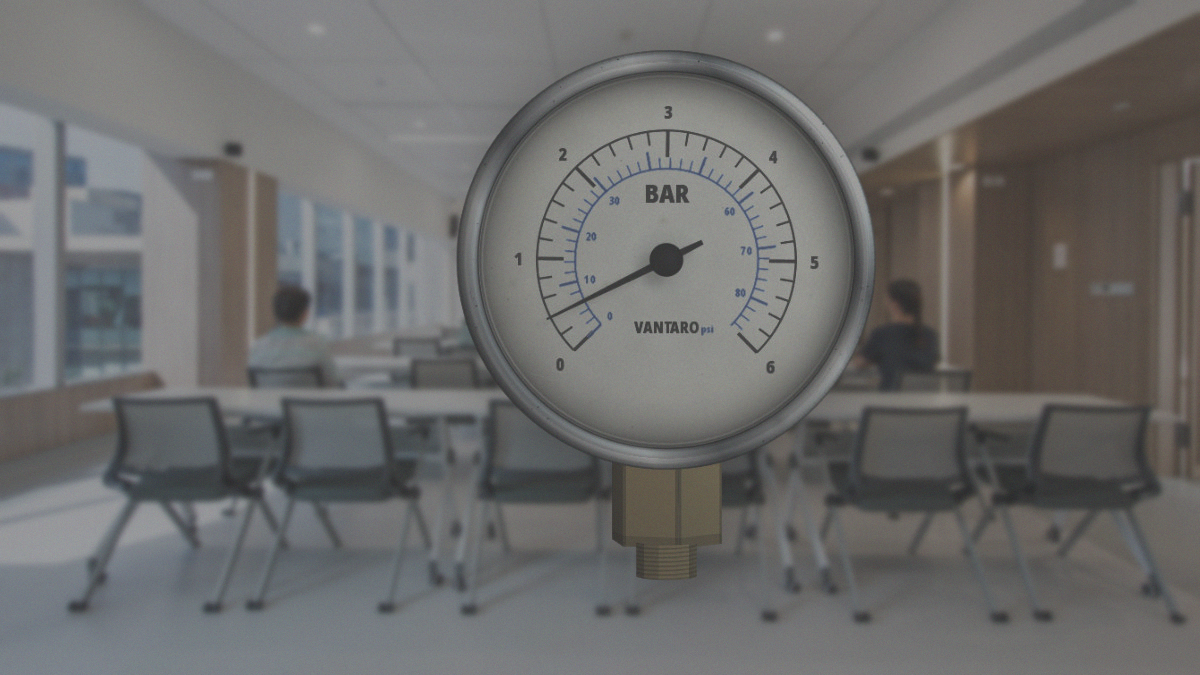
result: 0.4 bar
